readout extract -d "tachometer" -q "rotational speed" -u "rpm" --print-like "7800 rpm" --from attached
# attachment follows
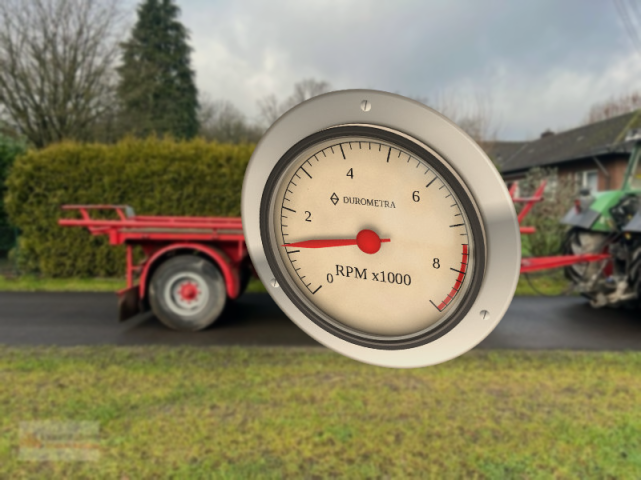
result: 1200 rpm
